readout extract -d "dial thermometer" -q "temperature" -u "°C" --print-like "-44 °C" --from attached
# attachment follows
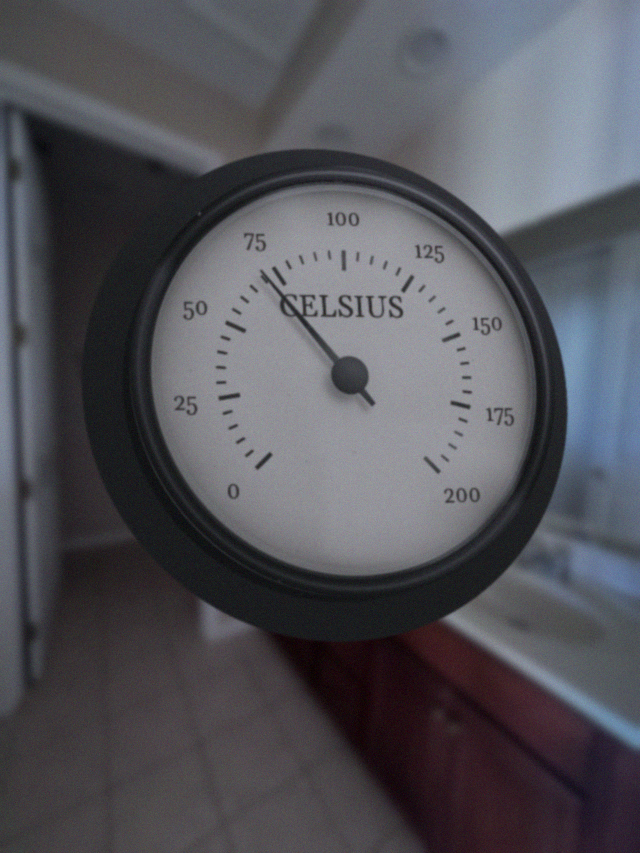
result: 70 °C
